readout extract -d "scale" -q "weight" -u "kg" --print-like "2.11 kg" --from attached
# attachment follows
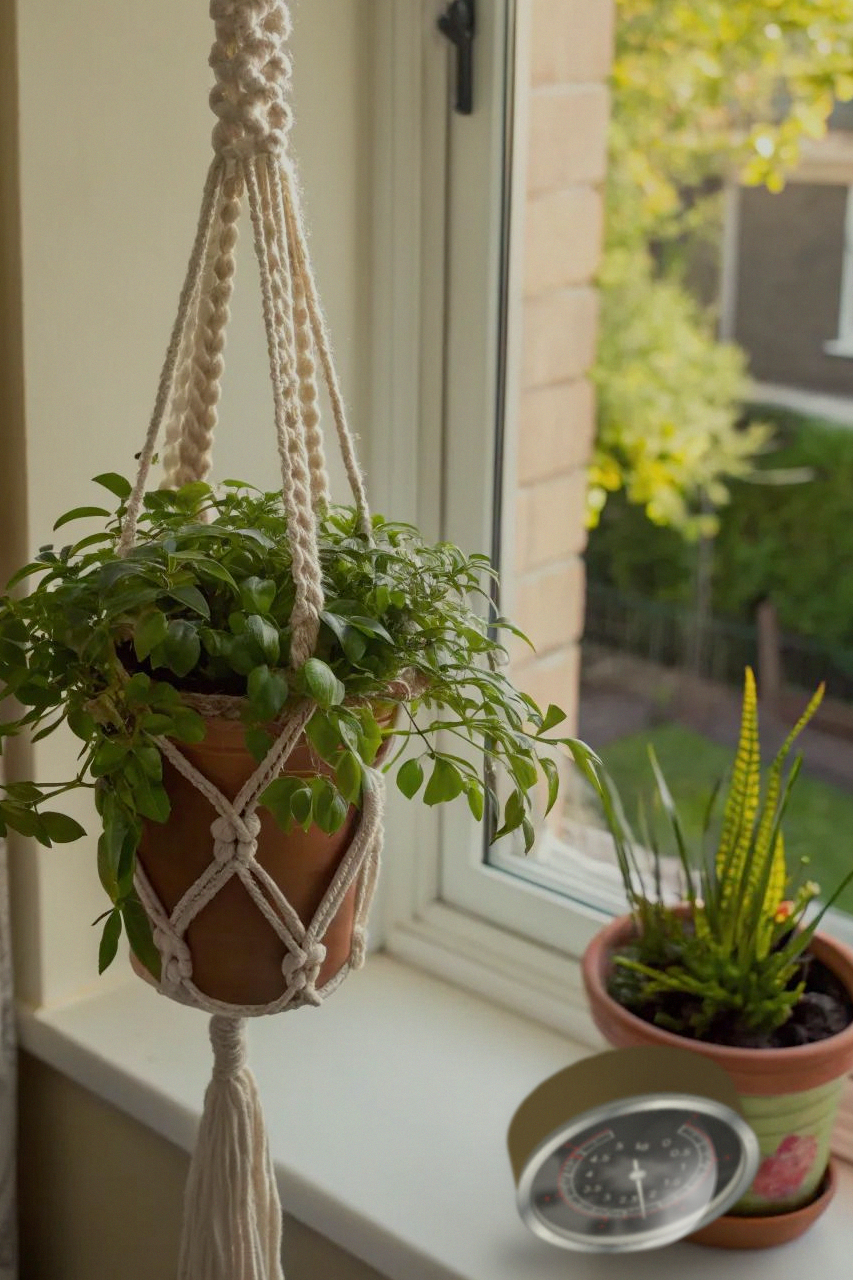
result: 2.25 kg
